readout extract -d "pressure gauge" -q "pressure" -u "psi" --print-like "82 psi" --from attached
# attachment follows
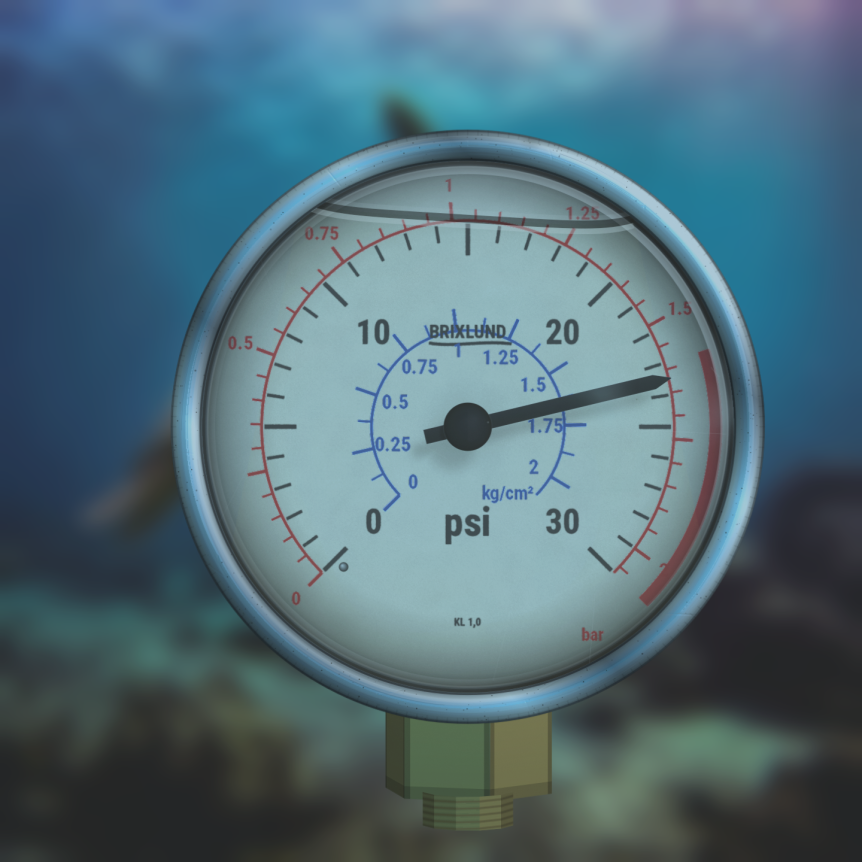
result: 23.5 psi
